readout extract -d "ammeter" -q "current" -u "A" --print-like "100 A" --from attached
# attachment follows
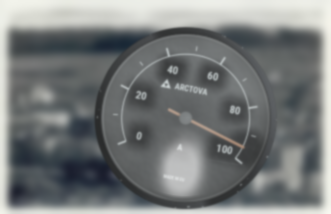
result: 95 A
